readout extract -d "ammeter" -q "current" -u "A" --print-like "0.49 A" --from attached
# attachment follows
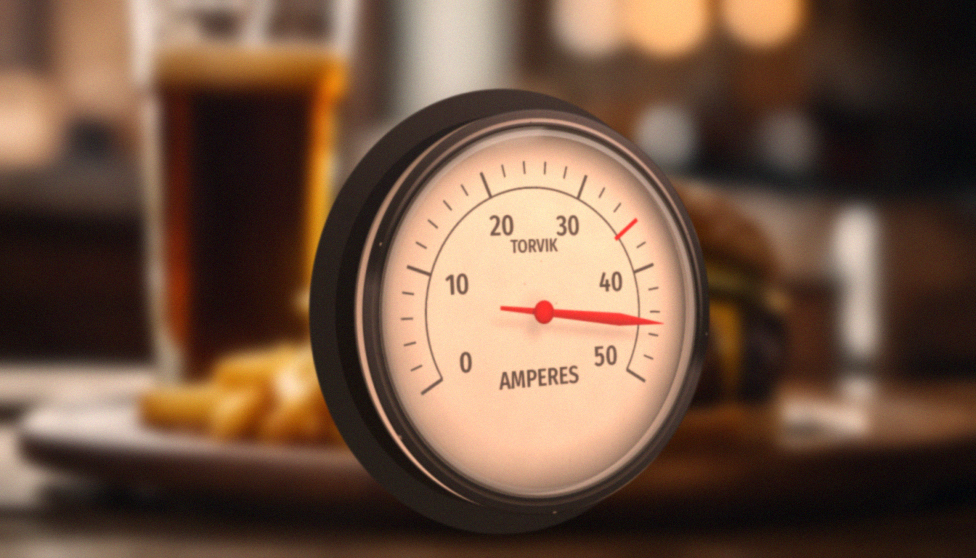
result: 45 A
